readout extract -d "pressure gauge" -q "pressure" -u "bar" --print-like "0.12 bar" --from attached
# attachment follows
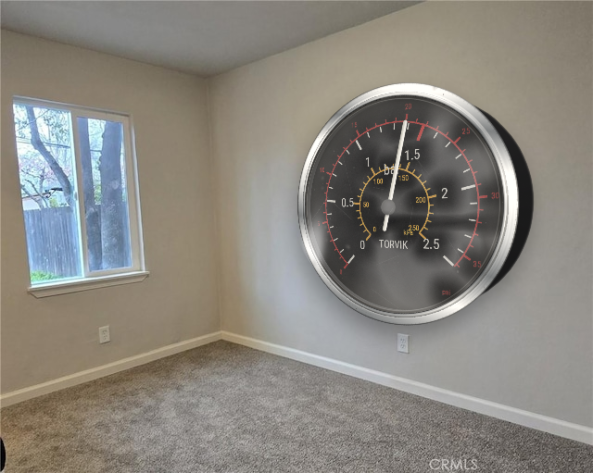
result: 1.4 bar
